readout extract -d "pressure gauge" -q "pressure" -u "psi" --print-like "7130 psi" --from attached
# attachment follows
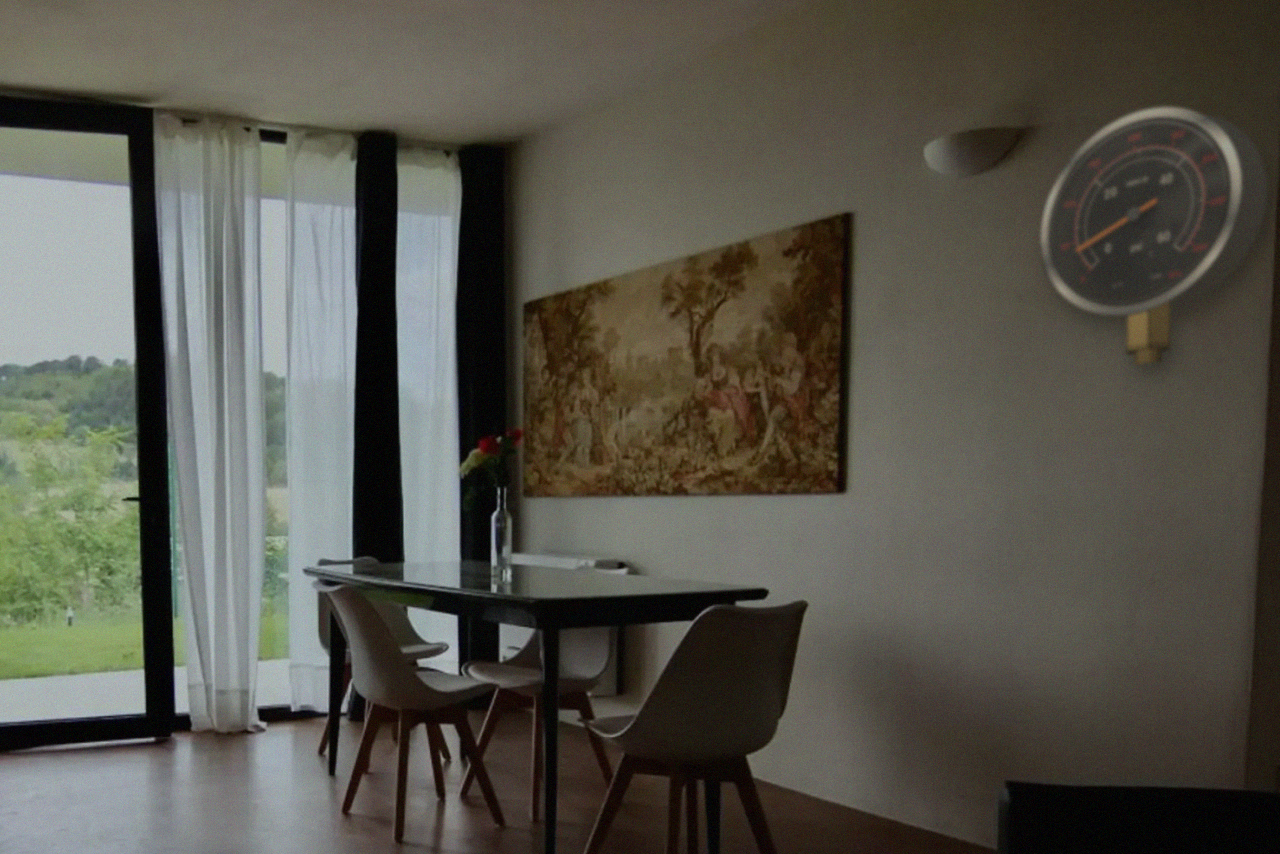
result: 5 psi
